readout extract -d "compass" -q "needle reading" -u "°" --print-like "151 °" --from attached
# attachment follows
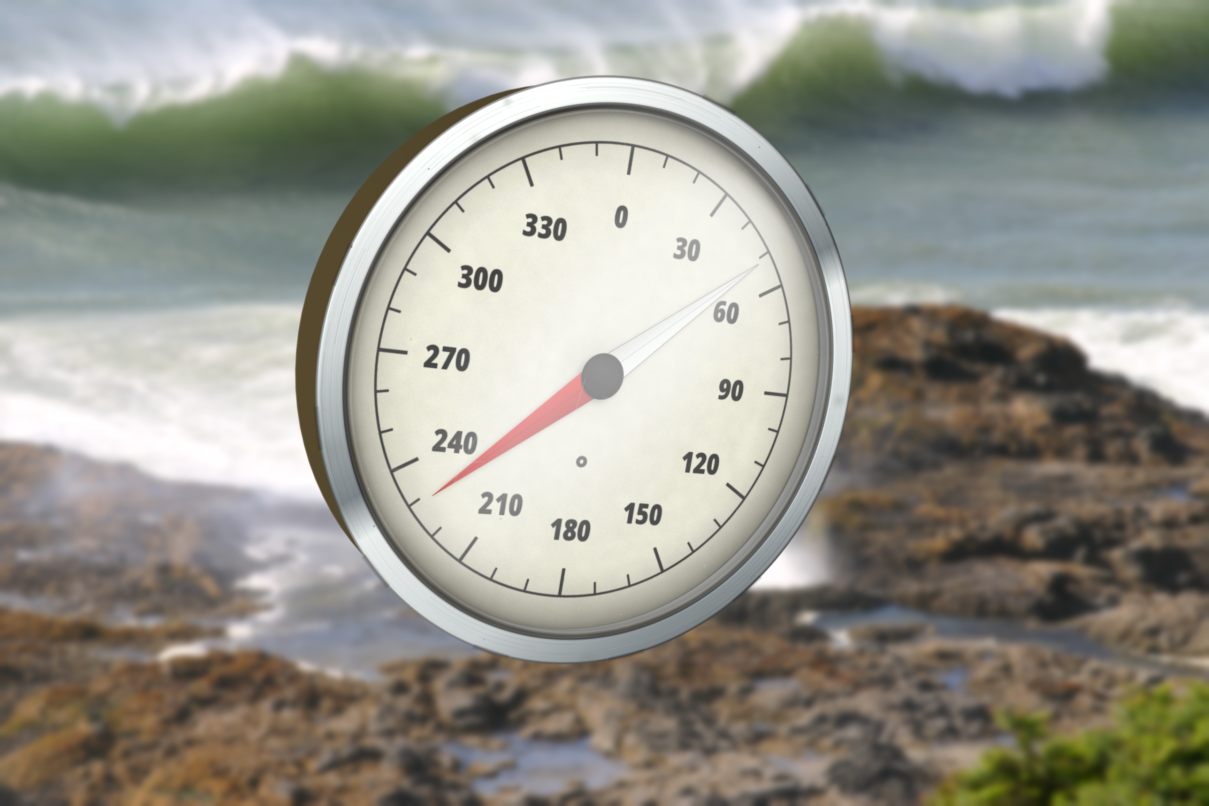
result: 230 °
